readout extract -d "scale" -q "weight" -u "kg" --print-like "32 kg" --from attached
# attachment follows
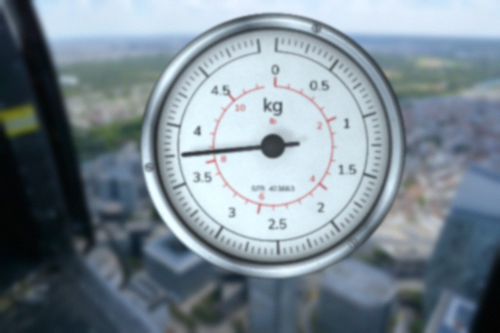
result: 3.75 kg
